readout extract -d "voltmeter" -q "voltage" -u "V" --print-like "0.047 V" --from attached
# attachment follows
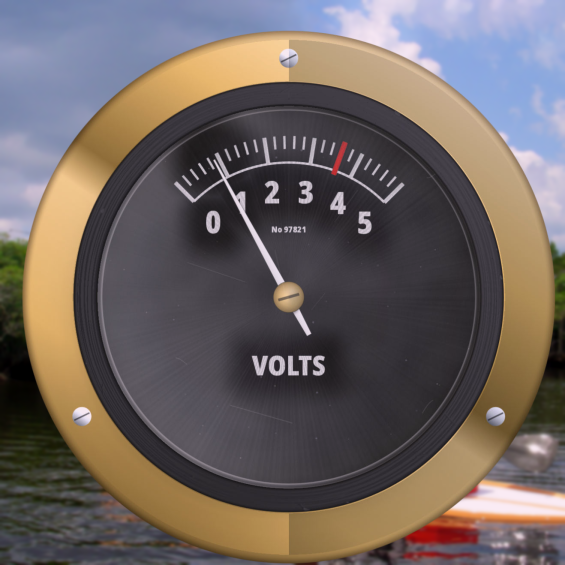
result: 0.9 V
